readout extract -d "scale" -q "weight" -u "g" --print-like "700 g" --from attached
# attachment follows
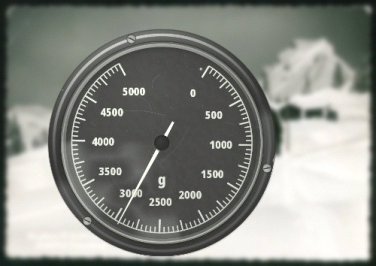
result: 2950 g
